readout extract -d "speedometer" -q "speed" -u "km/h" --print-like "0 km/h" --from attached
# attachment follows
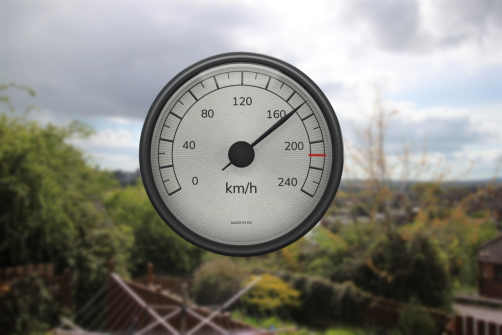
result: 170 km/h
